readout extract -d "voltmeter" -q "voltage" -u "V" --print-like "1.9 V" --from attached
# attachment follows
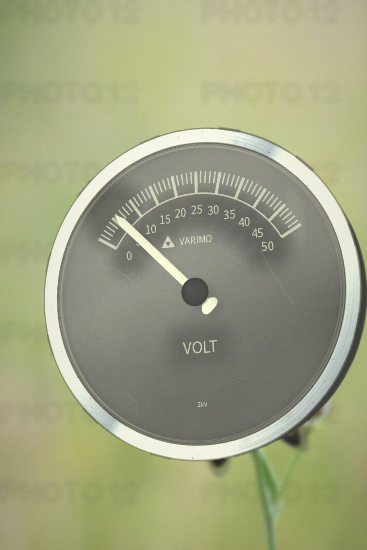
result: 6 V
